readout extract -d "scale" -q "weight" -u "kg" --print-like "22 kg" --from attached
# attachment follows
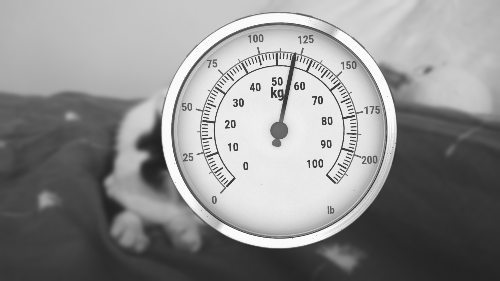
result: 55 kg
